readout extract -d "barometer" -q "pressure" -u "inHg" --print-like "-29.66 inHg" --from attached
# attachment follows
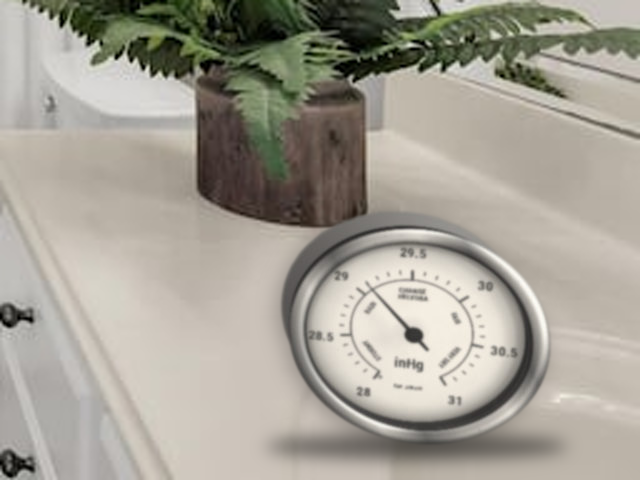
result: 29.1 inHg
